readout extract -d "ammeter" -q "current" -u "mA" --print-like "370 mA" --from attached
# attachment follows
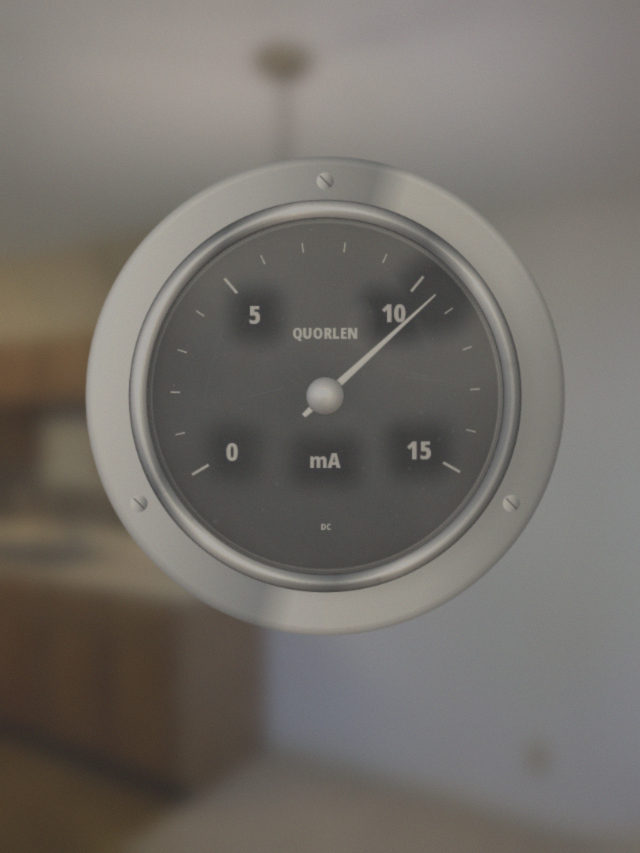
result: 10.5 mA
